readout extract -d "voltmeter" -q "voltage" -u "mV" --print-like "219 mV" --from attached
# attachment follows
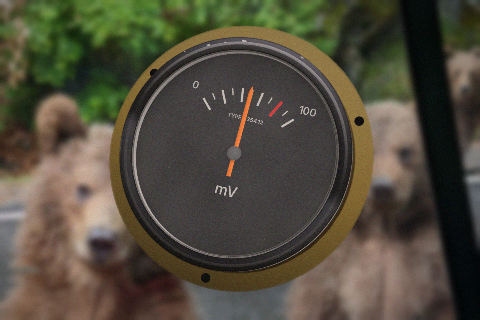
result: 50 mV
